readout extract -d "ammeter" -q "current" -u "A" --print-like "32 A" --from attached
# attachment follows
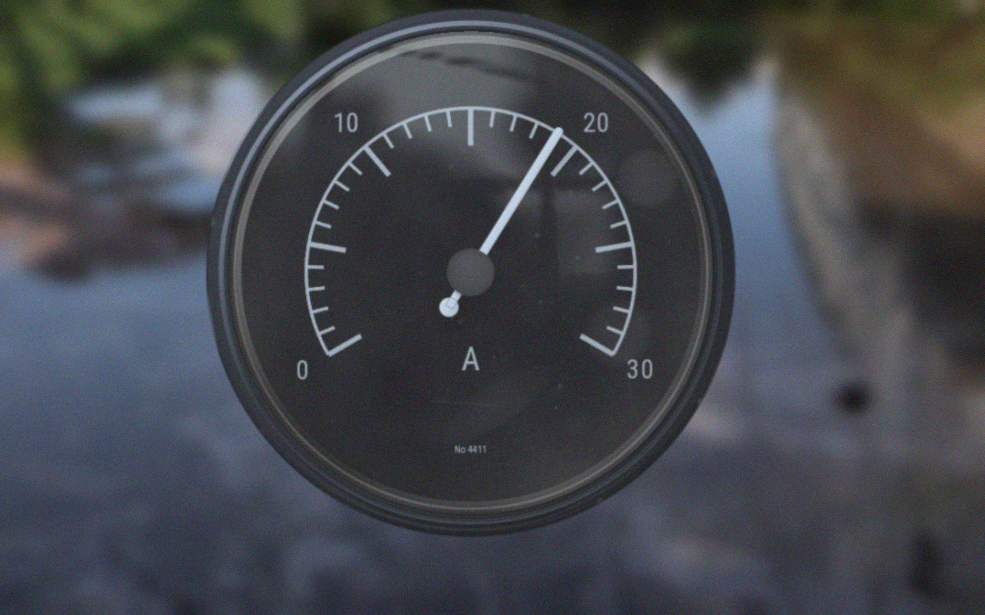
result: 19 A
